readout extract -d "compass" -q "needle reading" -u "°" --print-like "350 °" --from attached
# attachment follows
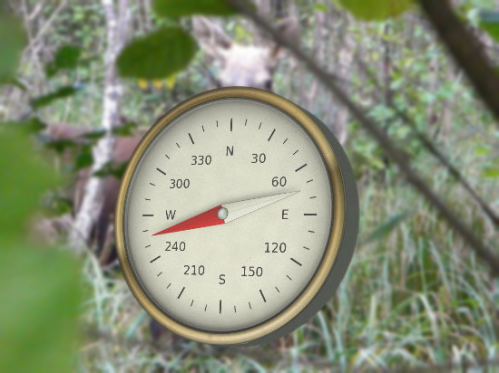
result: 255 °
